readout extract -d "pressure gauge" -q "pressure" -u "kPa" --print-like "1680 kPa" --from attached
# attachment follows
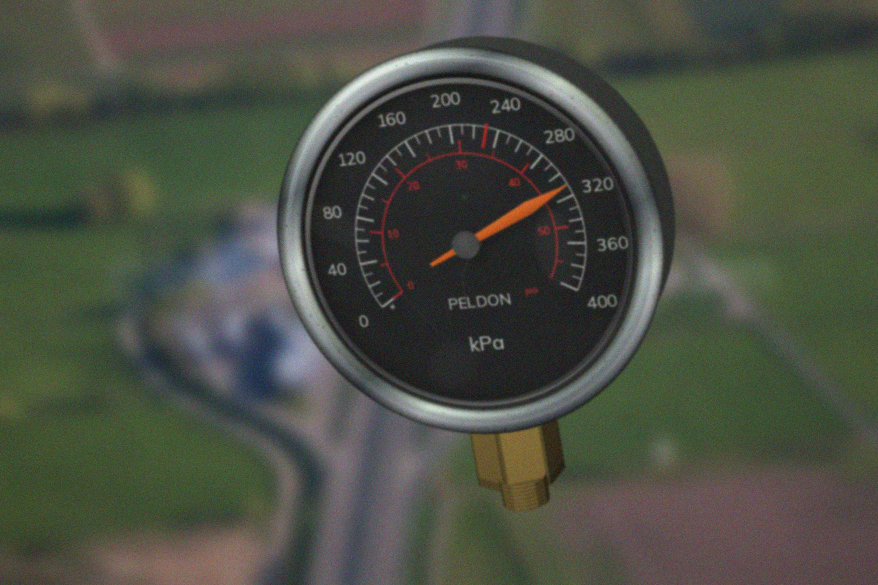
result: 310 kPa
